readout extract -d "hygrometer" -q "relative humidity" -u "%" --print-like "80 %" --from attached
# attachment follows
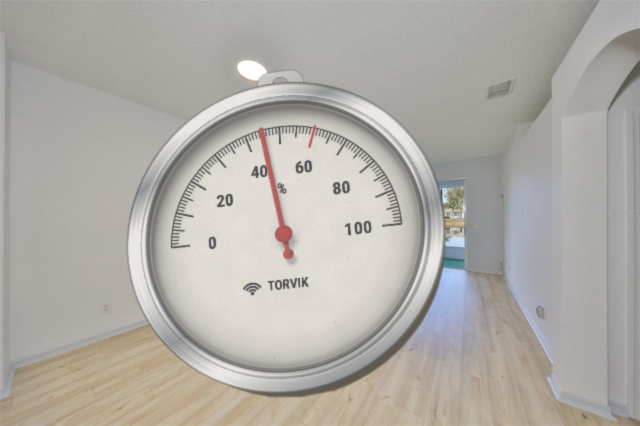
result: 45 %
